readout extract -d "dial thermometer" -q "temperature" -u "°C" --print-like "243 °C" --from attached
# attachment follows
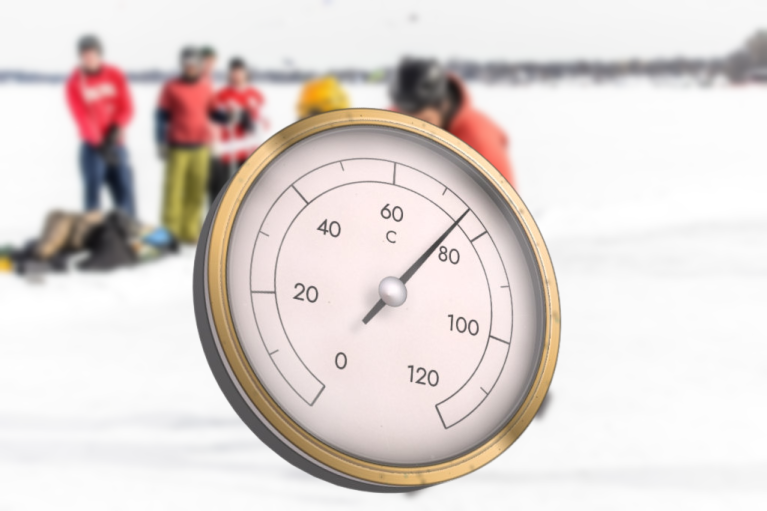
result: 75 °C
